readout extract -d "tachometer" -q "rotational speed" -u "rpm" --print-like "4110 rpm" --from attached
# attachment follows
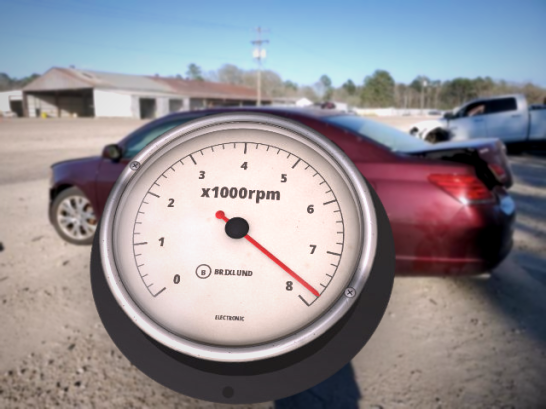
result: 7800 rpm
